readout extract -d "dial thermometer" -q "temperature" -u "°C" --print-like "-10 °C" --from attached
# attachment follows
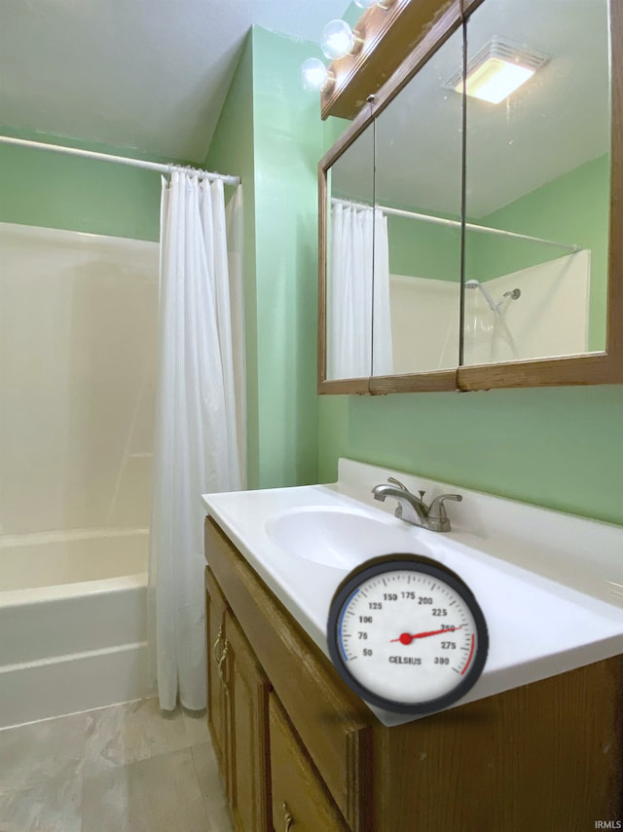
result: 250 °C
